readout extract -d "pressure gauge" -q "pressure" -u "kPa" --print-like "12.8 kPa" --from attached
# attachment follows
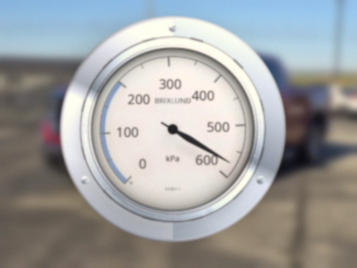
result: 575 kPa
